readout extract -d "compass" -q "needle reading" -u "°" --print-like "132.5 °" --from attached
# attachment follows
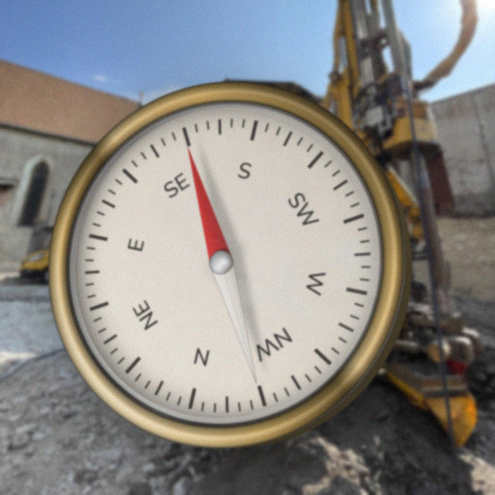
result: 150 °
